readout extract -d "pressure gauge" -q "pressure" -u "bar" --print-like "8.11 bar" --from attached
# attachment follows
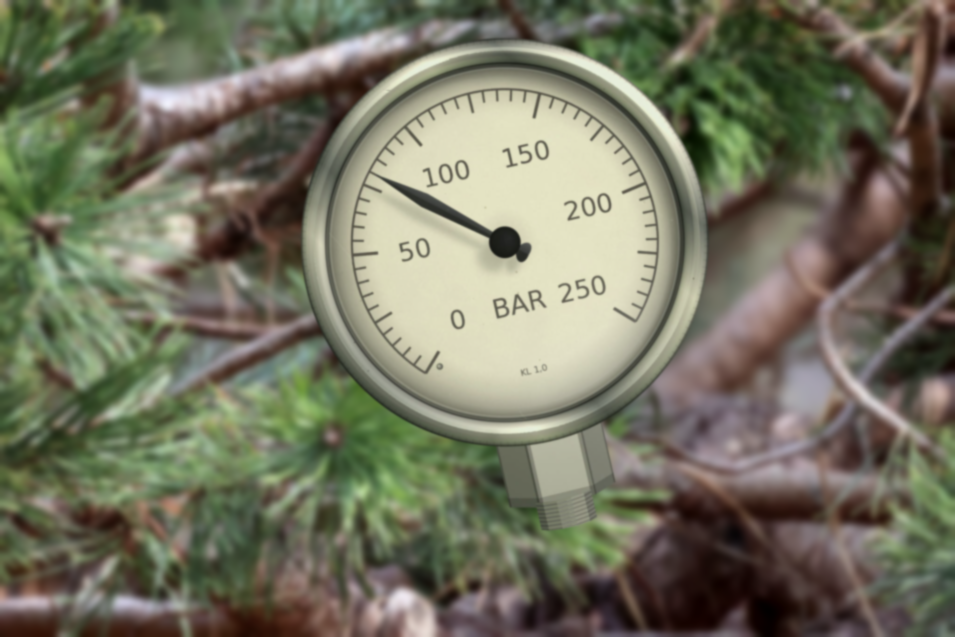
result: 80 bar
